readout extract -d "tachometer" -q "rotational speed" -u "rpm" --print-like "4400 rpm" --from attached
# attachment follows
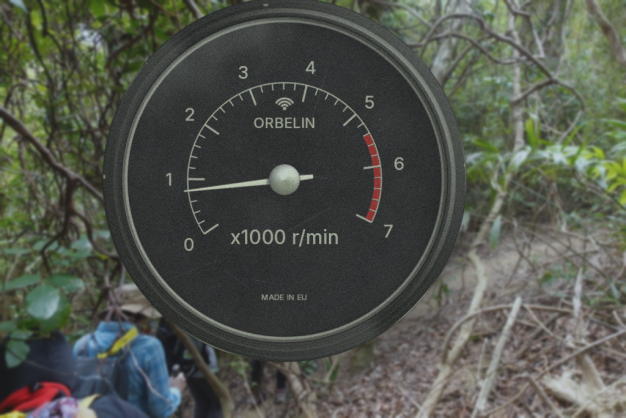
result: 800 rpm
